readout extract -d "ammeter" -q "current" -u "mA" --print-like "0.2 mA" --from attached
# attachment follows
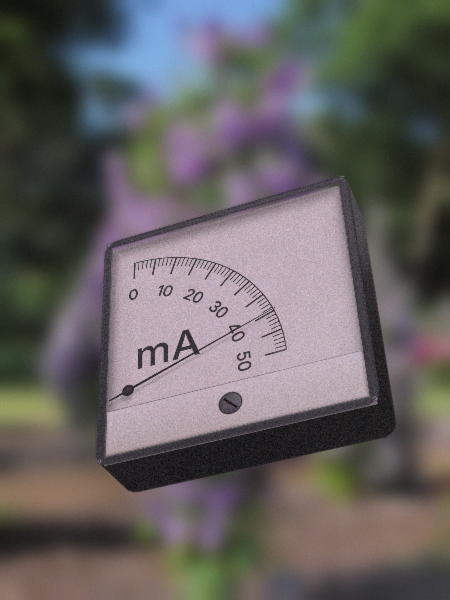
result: 40 mA
